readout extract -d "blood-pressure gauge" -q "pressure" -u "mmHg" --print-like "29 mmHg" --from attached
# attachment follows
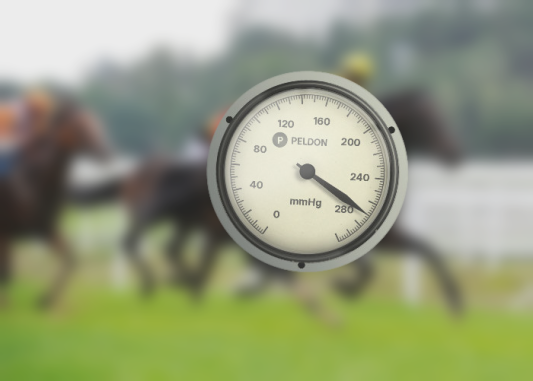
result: 270 mmHg
